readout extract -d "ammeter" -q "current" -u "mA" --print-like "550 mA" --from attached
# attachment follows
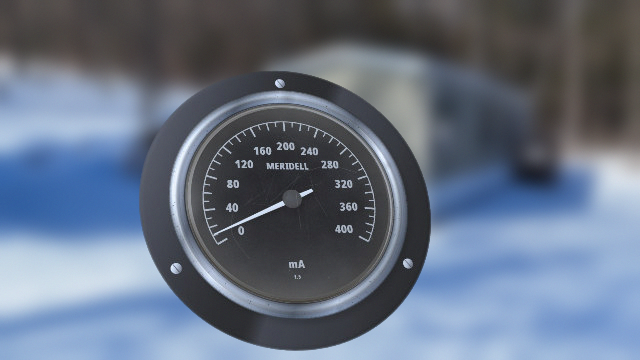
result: 10 mA
